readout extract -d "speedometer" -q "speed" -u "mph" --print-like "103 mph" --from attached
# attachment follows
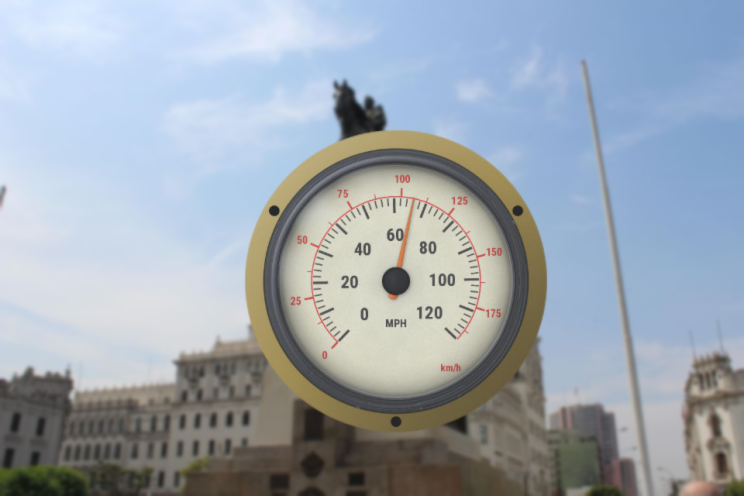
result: 66 mph
